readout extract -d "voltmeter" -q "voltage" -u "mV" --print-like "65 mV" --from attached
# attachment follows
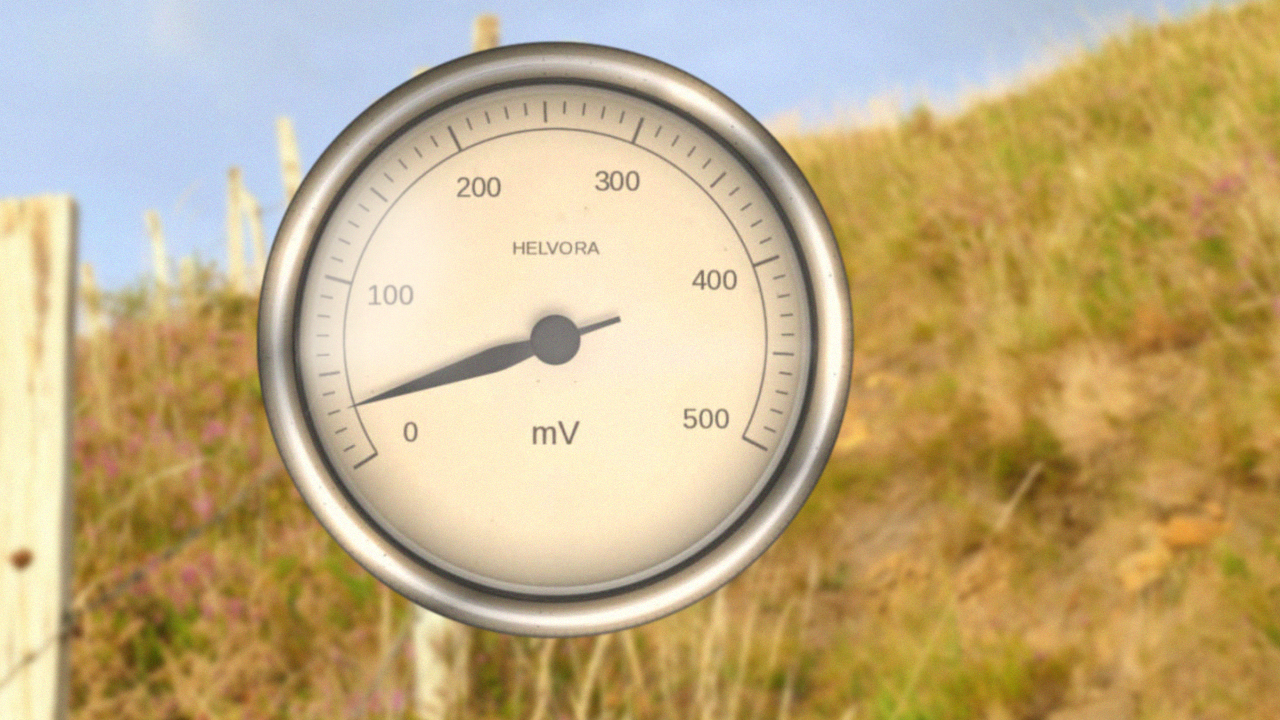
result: 30 mV
